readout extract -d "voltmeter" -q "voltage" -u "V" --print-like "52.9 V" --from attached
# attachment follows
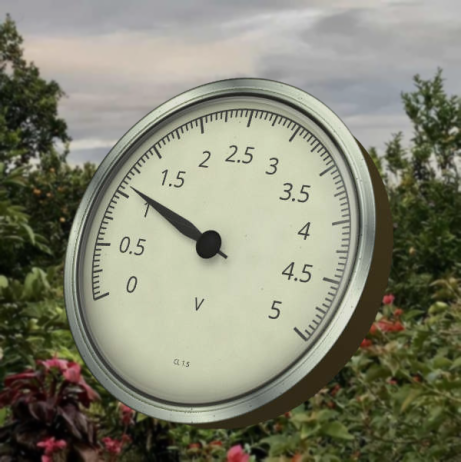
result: 1.1 V
